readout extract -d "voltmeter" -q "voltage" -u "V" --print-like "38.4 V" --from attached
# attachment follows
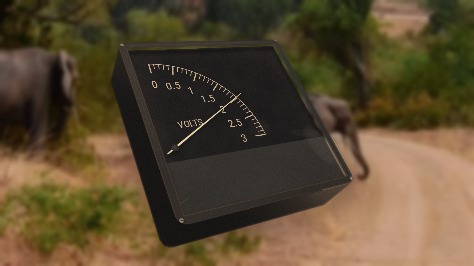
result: 2 V
